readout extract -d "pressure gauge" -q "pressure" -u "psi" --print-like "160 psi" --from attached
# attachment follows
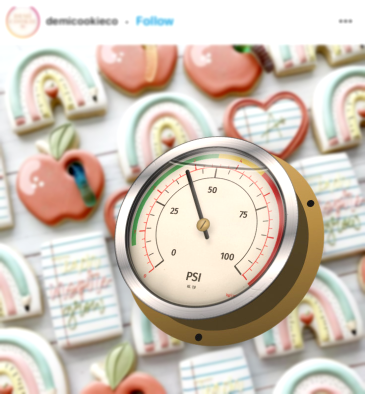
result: 40 psi
